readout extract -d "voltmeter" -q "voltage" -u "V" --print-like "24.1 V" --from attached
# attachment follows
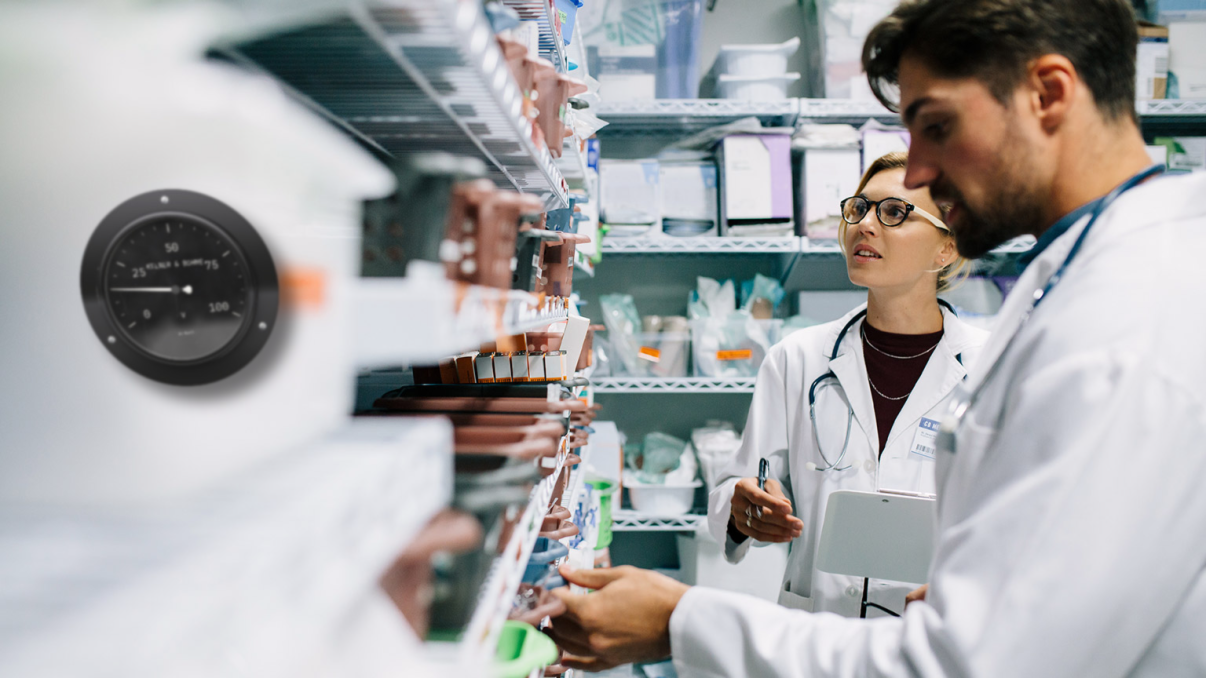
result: 15 V
